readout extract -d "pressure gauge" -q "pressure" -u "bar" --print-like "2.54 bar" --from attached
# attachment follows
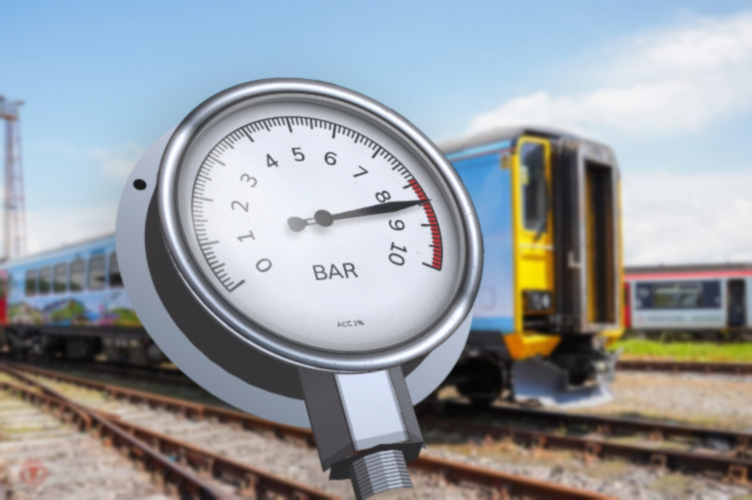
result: 8.5 bar
